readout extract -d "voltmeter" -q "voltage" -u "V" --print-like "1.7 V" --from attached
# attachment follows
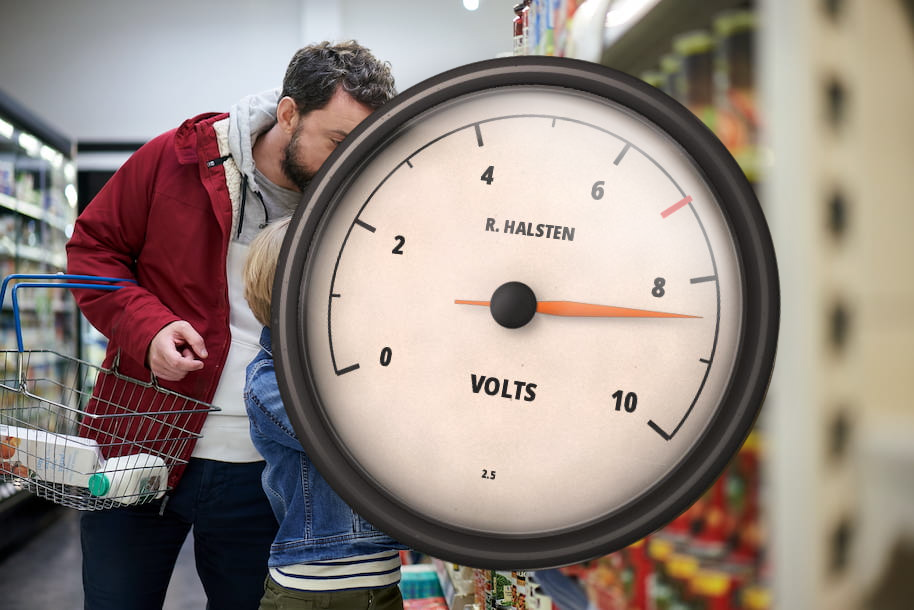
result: 8.5 V
